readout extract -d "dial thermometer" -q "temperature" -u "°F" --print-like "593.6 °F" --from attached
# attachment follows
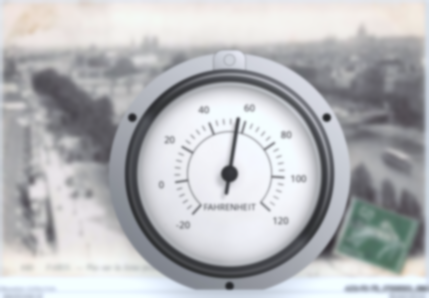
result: 56 °F
